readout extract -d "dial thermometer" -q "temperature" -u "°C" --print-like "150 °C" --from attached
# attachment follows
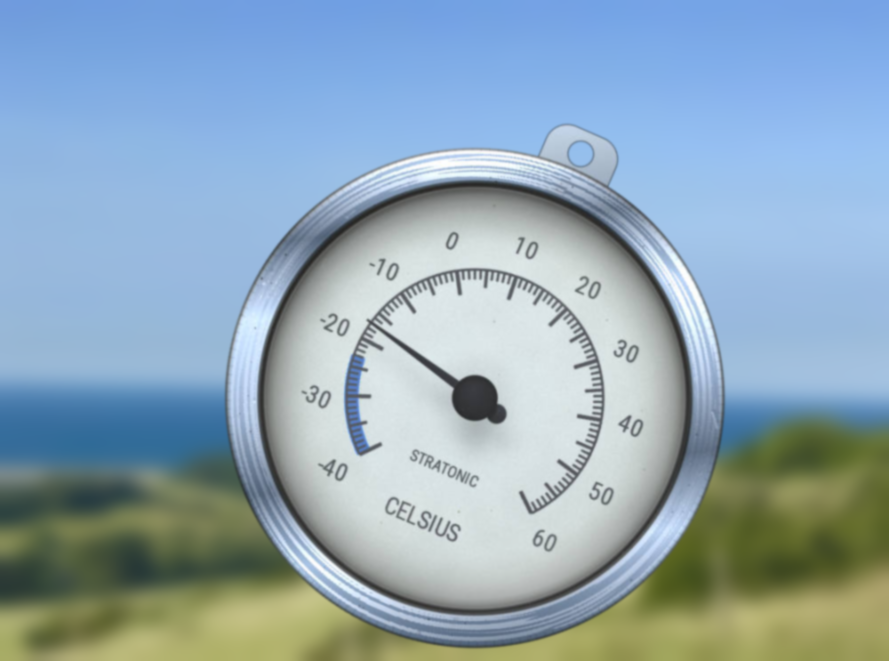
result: -17 °C
